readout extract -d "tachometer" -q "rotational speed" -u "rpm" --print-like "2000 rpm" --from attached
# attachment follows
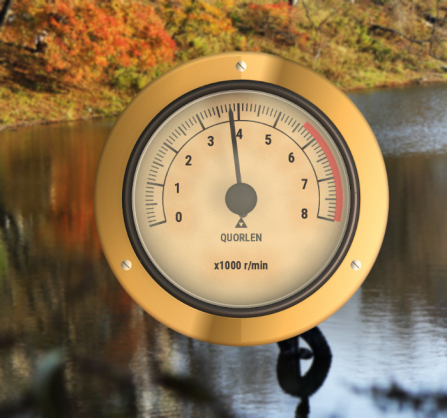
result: 3800 rpm
